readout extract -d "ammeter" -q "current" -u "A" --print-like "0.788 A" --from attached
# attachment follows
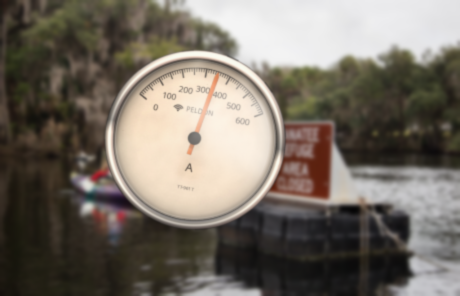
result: 350 A
